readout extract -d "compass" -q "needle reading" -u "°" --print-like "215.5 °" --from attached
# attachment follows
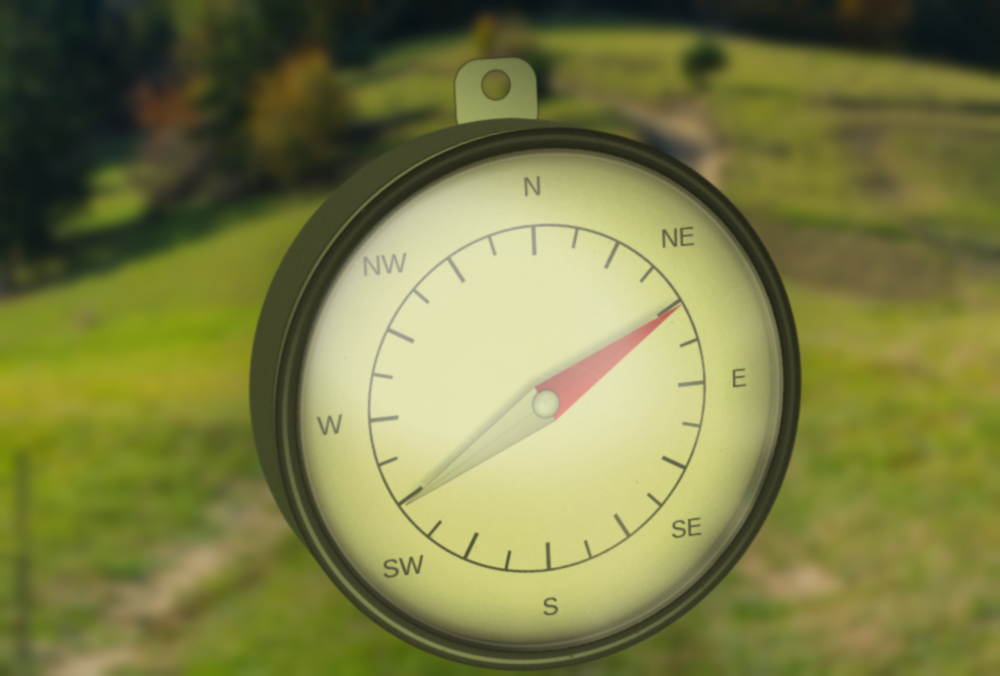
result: 60 °
